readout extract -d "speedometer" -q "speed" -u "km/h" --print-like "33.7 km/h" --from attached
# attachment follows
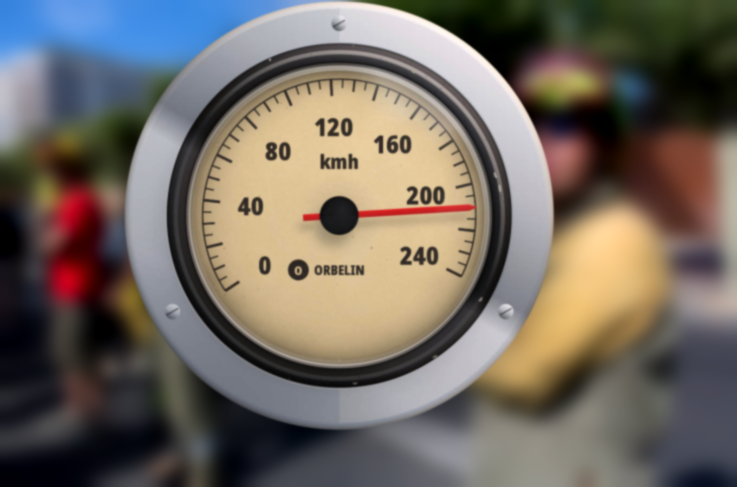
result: 210 km/h
